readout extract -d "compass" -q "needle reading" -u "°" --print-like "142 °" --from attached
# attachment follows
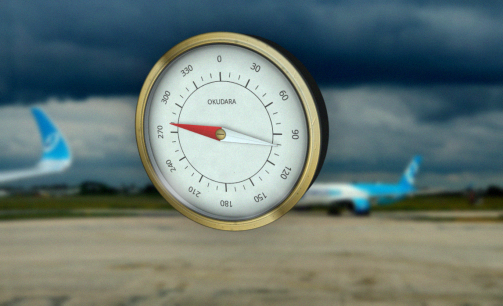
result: 280 °
